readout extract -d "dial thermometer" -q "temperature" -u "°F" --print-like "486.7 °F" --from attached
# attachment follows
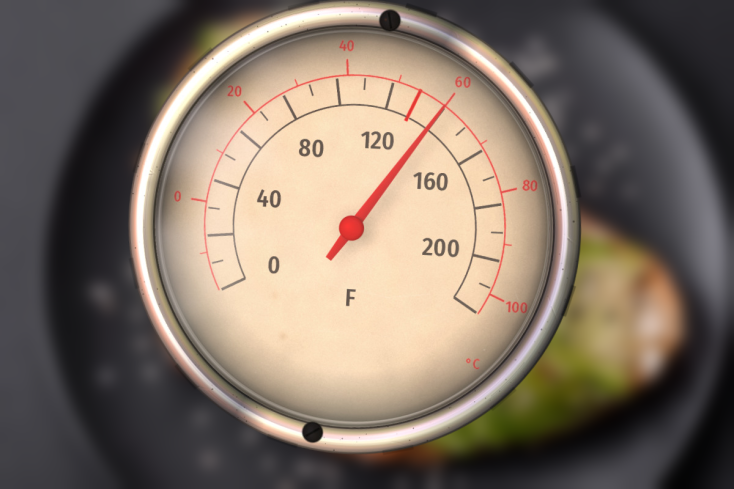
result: 140 °F
